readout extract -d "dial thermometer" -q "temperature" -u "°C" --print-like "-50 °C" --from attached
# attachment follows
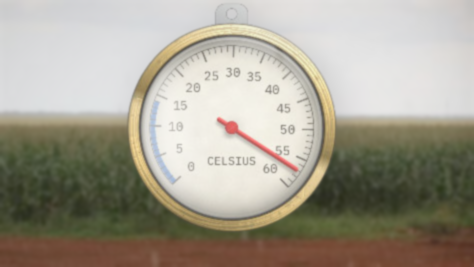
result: 57 °C
